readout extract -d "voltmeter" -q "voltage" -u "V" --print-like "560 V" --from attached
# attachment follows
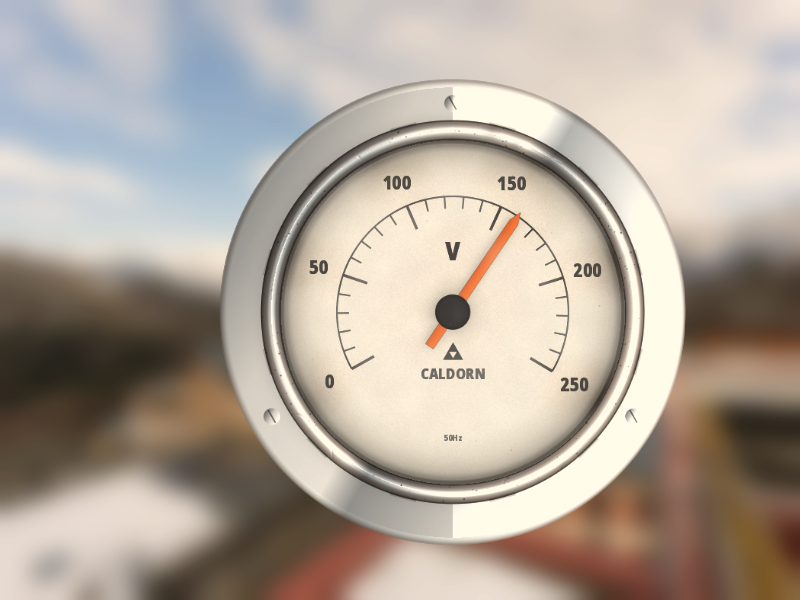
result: 160 V
